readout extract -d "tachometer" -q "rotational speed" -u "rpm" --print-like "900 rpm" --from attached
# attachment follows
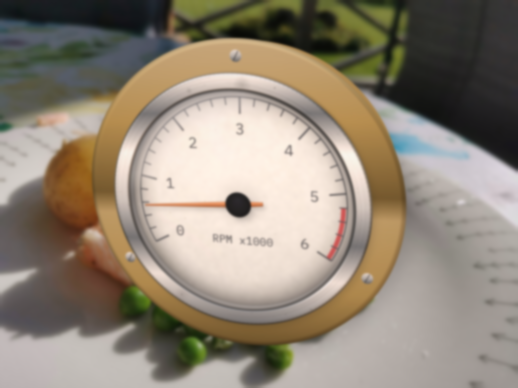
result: 600 rpm
